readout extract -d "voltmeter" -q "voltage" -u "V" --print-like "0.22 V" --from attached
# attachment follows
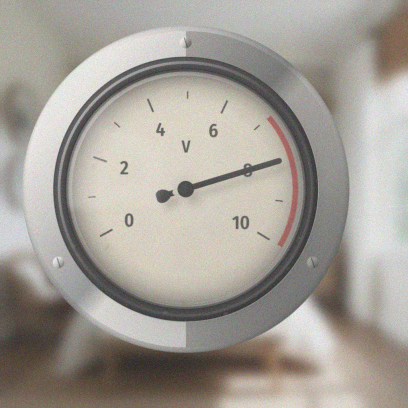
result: 8 V
